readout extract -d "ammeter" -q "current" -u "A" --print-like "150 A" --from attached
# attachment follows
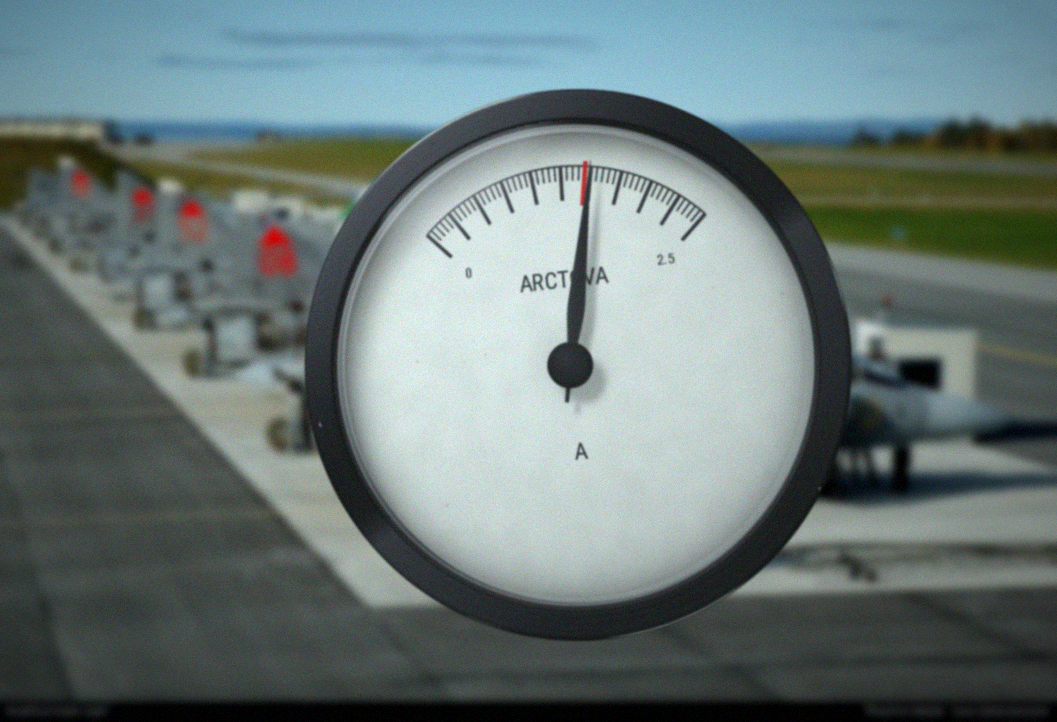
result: 1.5 A
